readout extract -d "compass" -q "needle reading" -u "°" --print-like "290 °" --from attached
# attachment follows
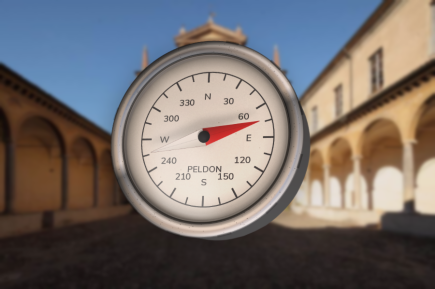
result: 75 °
